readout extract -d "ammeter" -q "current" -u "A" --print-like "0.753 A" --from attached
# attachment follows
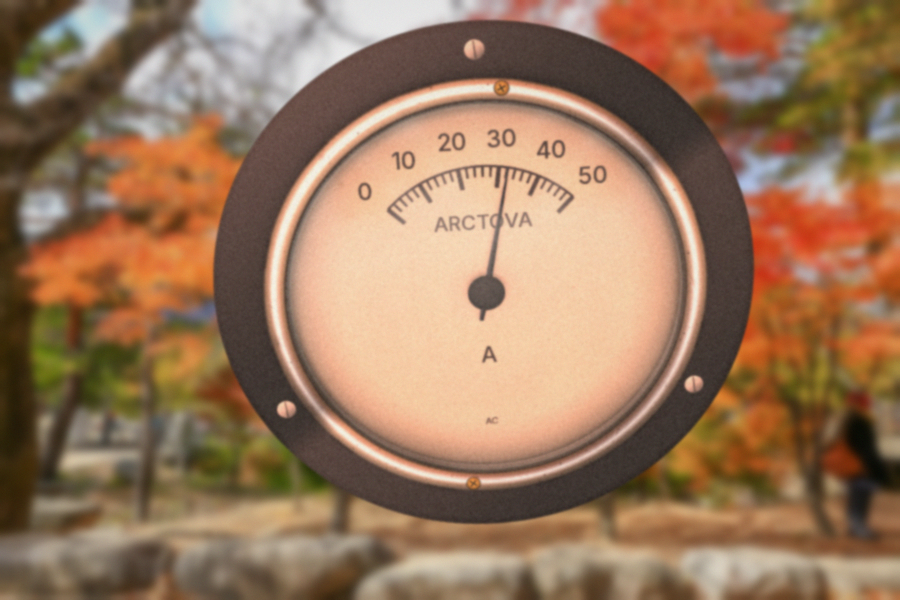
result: 32 A
